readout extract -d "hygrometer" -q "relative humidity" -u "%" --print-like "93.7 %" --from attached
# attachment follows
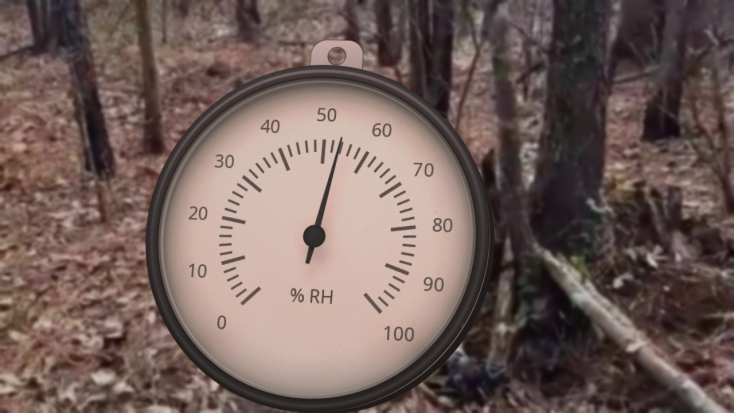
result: 54 %
